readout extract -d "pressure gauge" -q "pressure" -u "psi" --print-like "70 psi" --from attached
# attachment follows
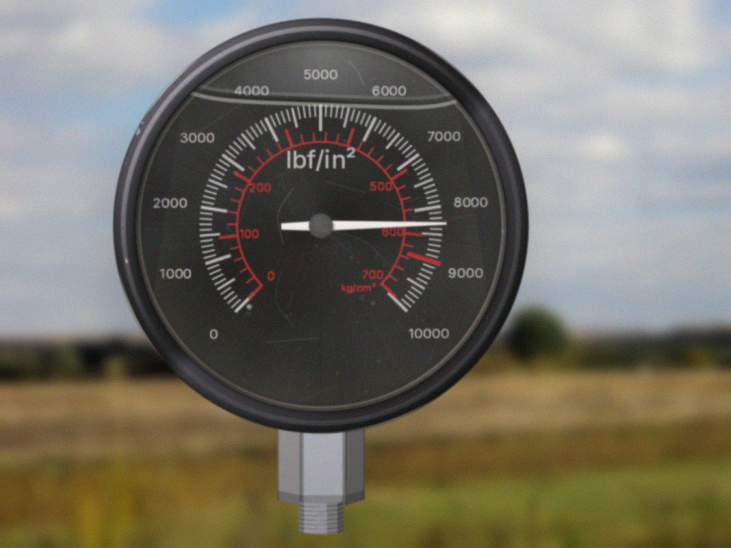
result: 8300 psi
